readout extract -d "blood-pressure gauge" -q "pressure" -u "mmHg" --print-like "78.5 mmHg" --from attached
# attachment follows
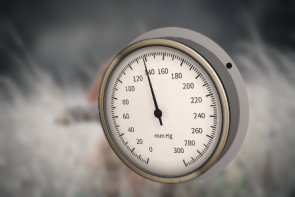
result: 140 mmHg
